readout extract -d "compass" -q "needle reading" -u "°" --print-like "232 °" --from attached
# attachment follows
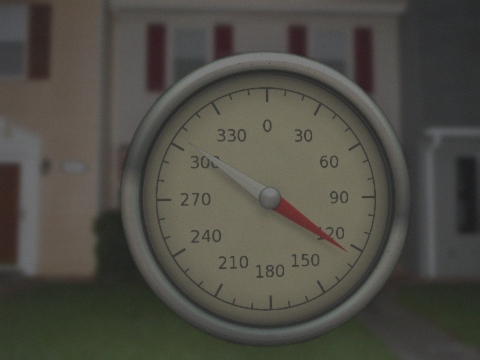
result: 125 °
